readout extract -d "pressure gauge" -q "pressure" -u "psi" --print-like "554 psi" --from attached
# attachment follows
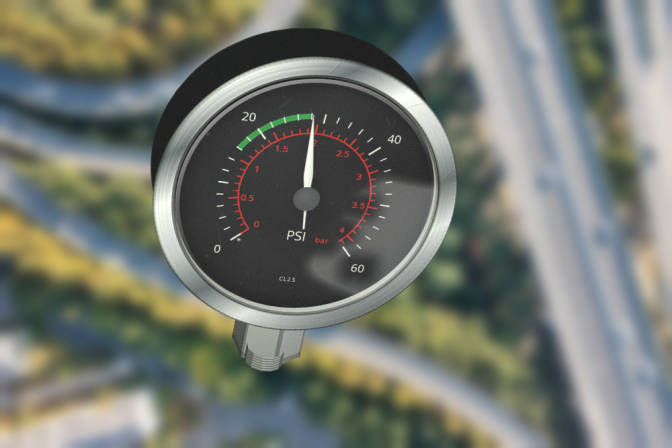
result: 28 psi
